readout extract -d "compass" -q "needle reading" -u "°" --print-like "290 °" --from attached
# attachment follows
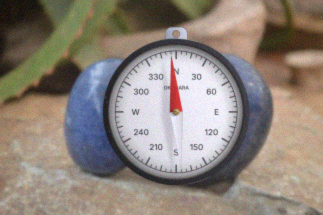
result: 355 °
